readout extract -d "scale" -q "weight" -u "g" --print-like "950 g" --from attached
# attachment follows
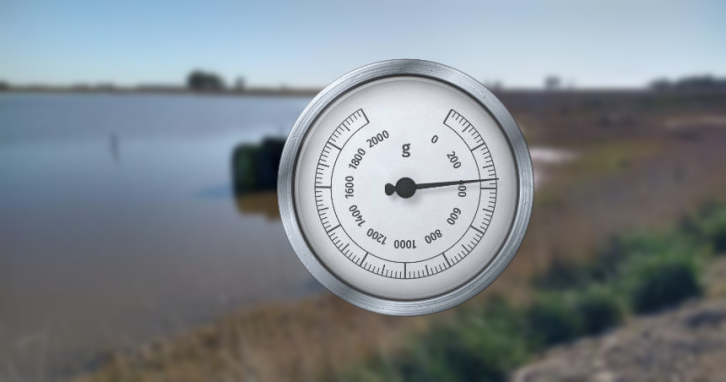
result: 360 g
